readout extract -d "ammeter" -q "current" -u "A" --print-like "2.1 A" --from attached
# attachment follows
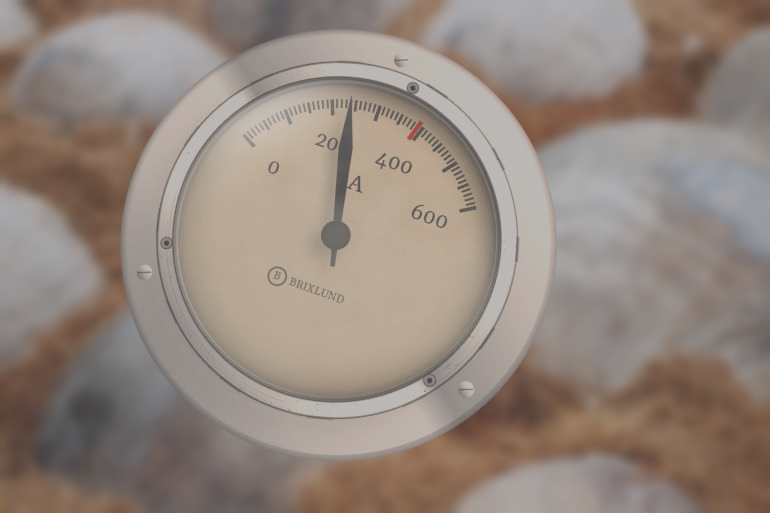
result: 240 A
